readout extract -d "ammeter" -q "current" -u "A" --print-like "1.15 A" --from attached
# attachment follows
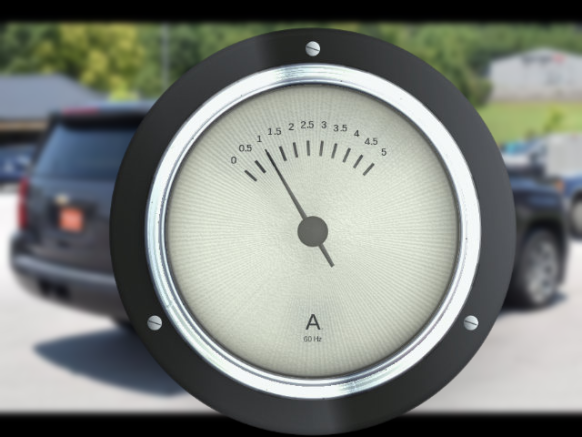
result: 1 A
